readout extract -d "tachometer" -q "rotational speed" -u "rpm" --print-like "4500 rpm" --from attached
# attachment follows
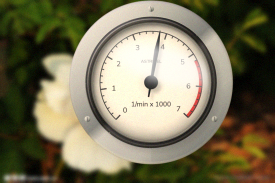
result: 3800 rpm
